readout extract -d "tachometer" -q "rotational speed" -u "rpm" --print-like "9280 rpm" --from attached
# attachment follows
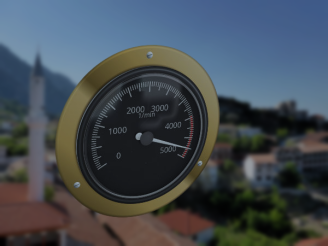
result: 4750 rpm
